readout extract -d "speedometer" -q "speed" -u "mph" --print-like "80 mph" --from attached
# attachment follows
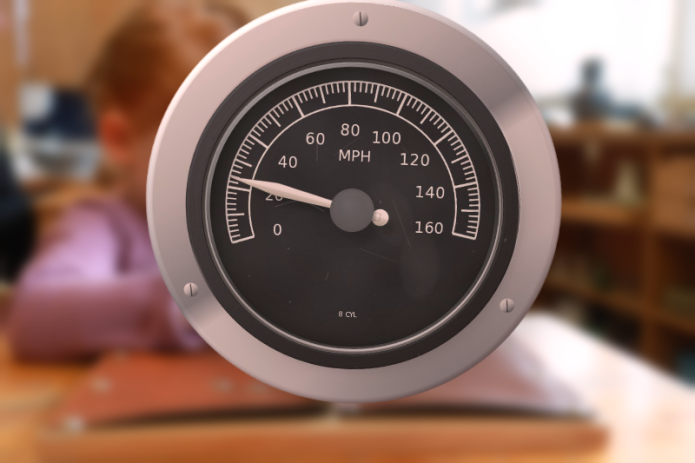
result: 24 mph
